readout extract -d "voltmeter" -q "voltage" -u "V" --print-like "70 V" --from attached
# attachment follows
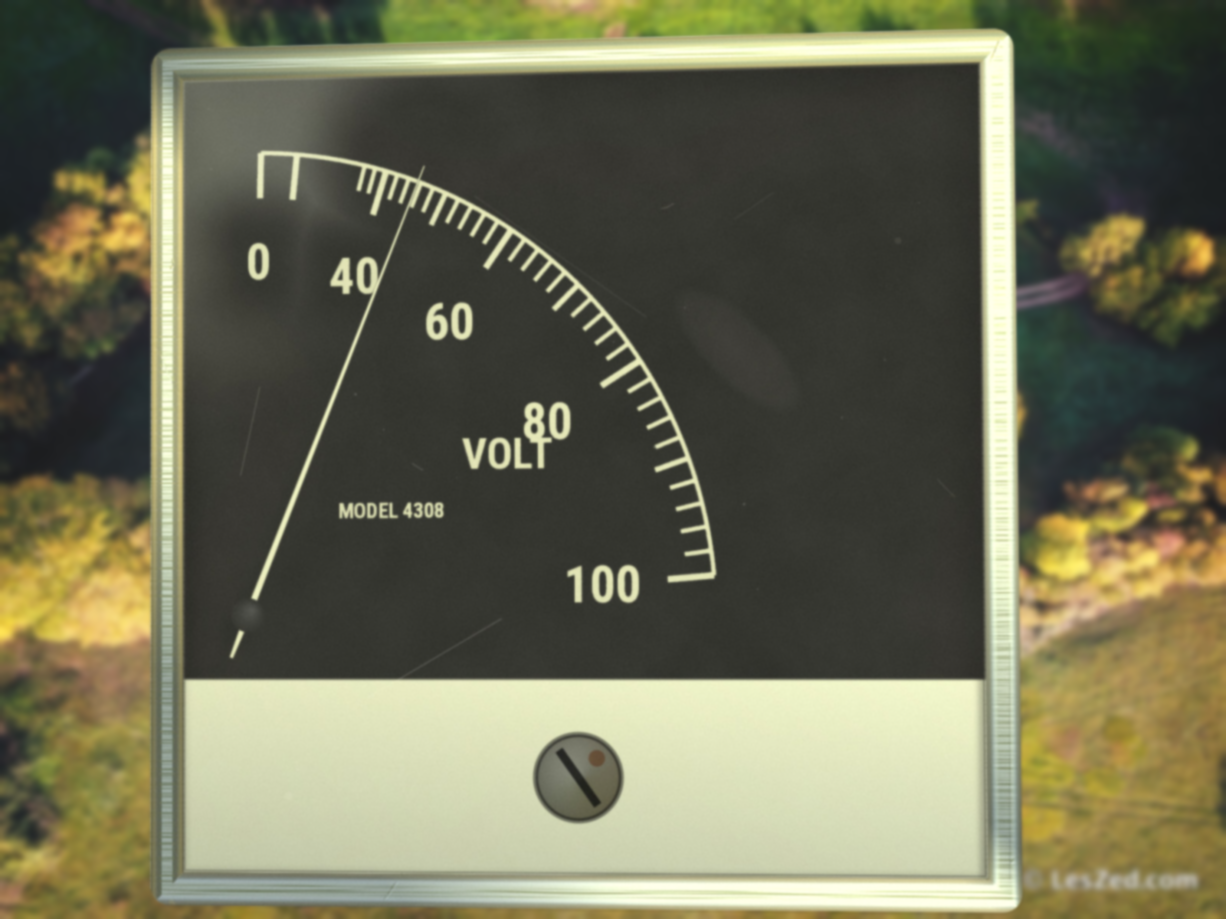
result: 46 V
